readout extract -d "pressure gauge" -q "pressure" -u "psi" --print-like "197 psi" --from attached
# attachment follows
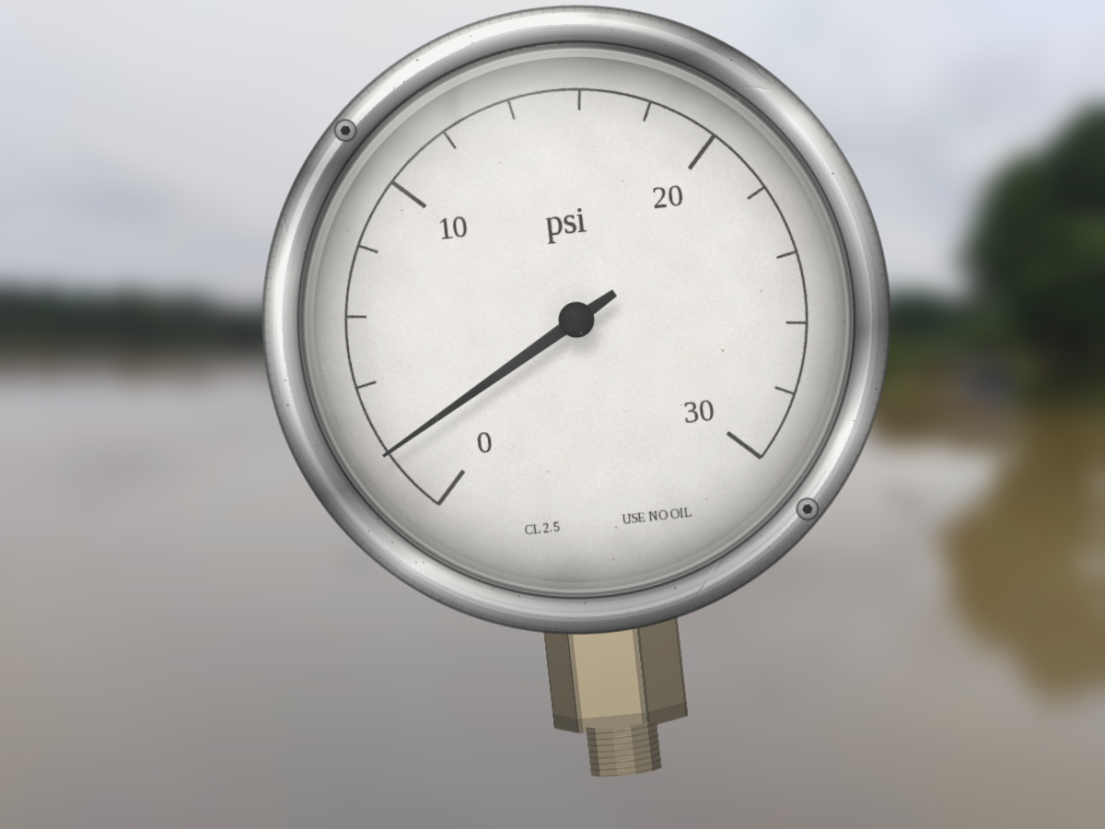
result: 2 psi
